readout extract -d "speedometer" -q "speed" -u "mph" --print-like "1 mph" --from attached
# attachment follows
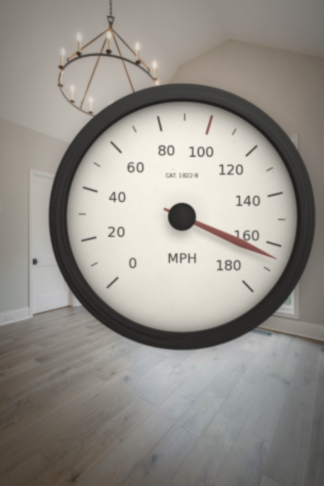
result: 165 mph
